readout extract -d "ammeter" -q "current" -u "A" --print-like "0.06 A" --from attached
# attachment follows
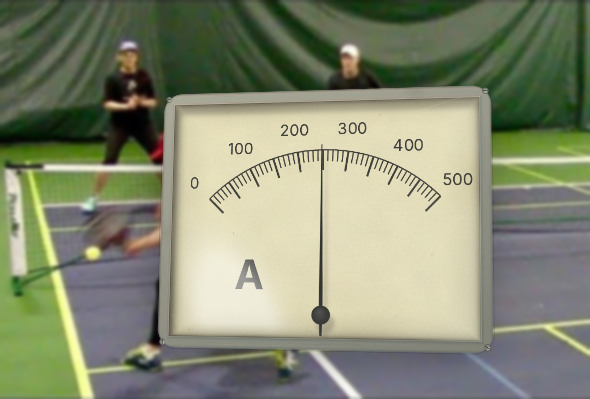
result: 250 A
